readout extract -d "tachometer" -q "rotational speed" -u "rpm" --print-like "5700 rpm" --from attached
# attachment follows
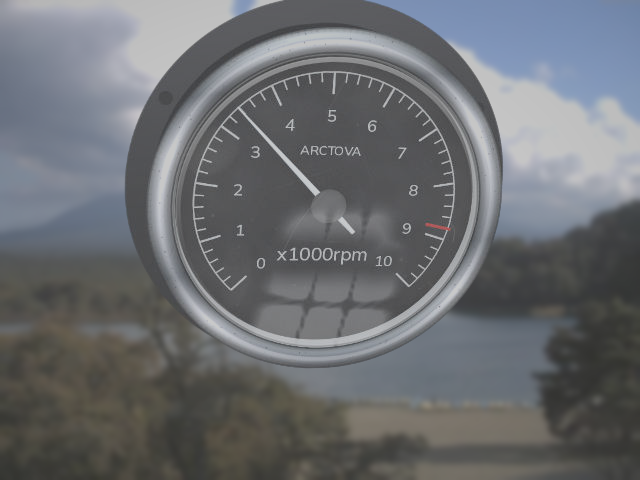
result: 3400 rpm
